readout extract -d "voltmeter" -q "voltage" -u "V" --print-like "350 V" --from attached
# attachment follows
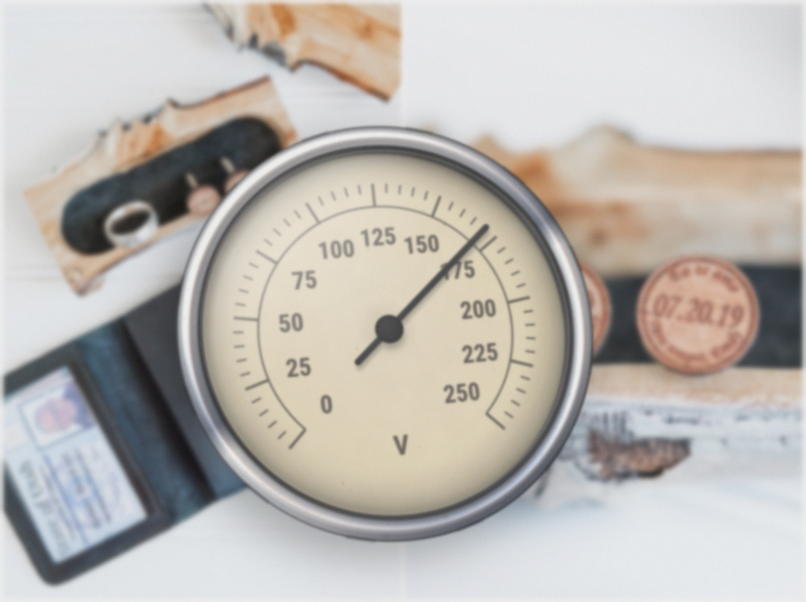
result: 170 V
